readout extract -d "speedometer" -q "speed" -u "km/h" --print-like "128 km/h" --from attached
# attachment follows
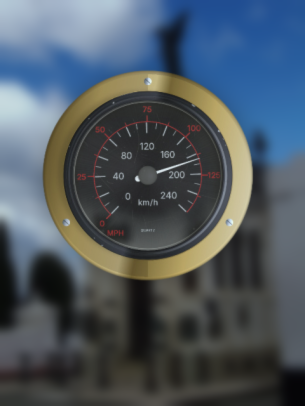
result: 185 km/h
